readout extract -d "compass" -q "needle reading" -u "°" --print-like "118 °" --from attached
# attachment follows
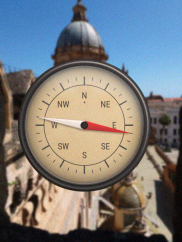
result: 100 °
